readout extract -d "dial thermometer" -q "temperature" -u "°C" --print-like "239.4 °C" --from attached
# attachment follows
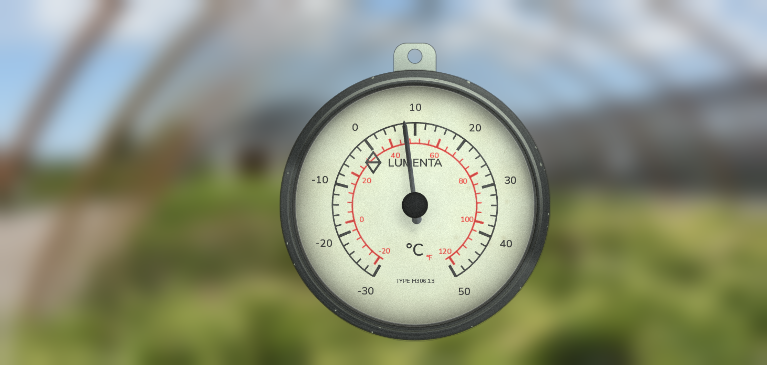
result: 8 °C
